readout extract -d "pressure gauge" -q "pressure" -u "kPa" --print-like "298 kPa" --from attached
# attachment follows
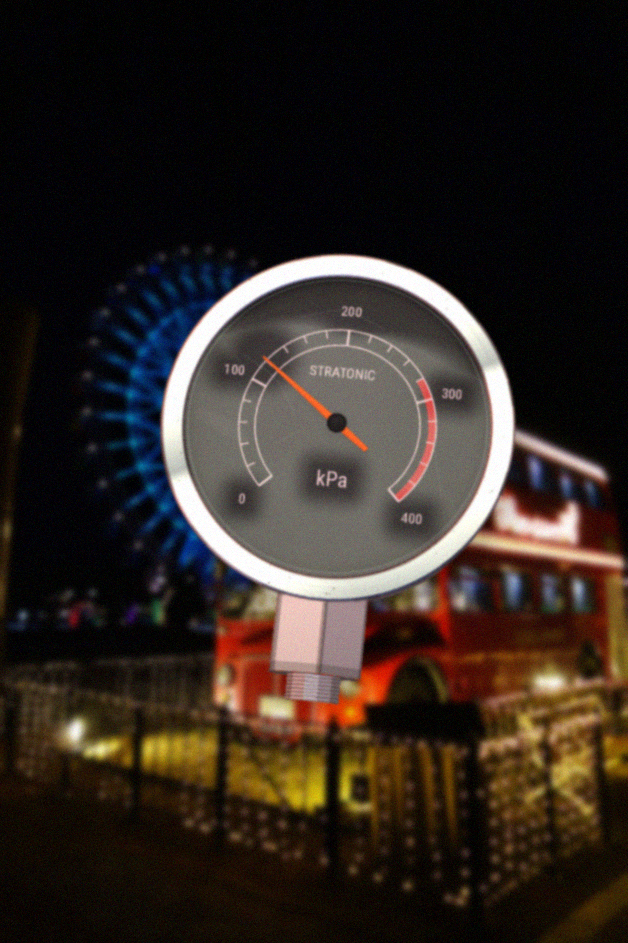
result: 120 kPa
